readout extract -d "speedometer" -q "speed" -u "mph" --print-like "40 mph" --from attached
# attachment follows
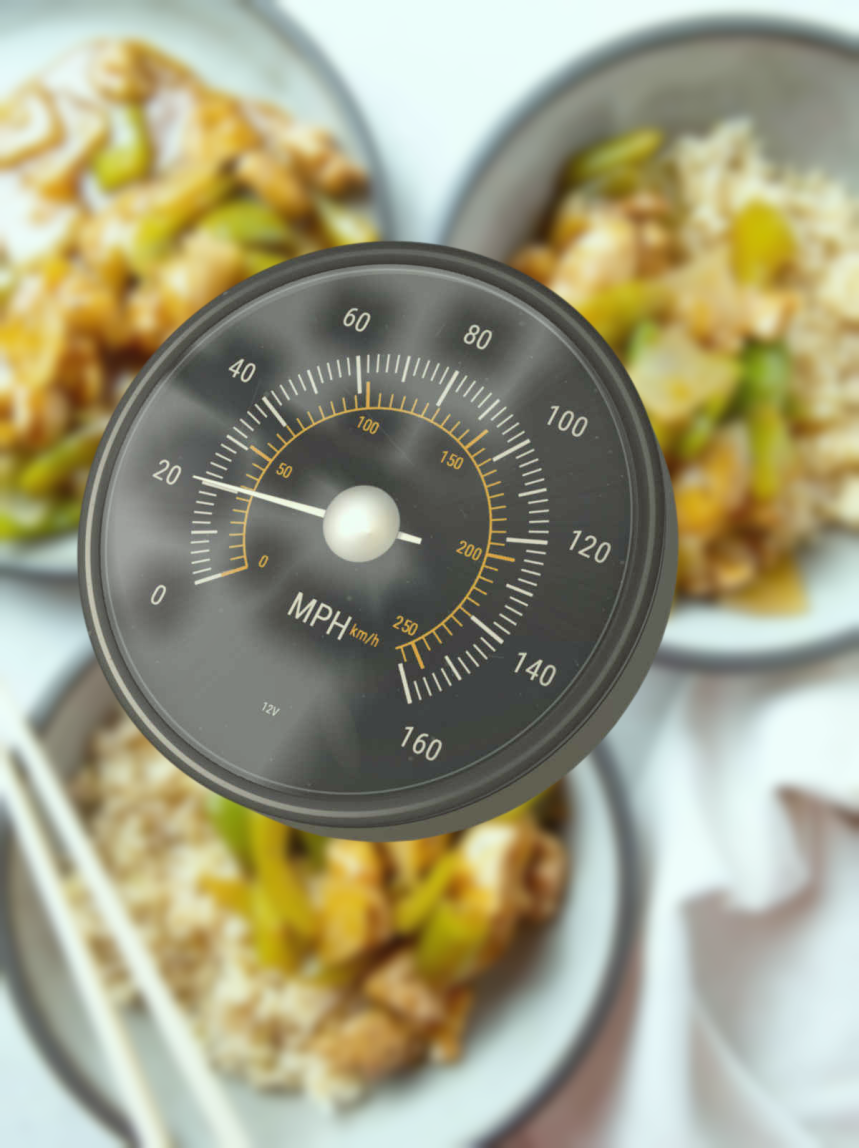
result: 20 mph
